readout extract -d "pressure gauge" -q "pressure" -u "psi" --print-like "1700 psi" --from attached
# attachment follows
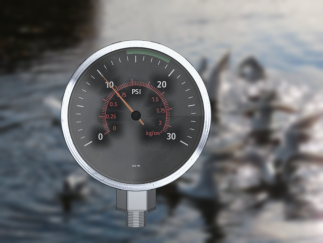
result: 10 psi
